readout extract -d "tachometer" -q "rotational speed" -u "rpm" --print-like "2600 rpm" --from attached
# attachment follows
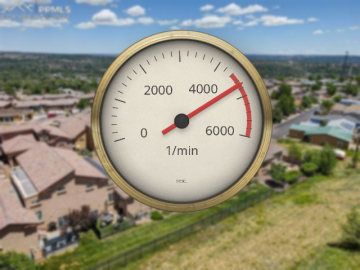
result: 4700 rpm
